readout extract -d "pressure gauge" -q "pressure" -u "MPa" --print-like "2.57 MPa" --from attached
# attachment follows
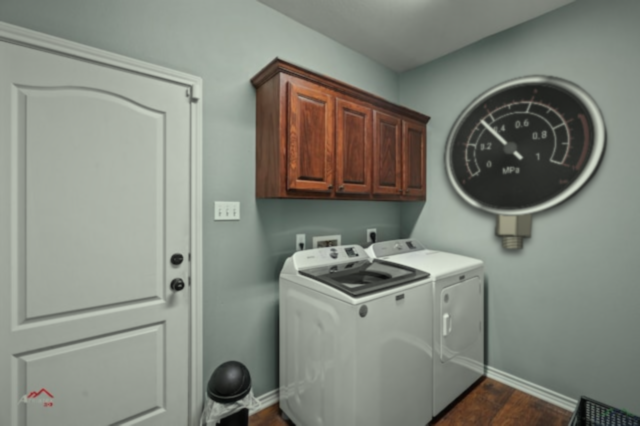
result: 0.35 MPa
